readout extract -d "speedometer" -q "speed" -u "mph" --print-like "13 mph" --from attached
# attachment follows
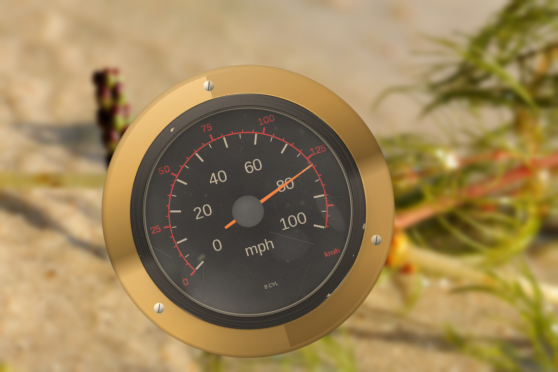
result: 80 mph
